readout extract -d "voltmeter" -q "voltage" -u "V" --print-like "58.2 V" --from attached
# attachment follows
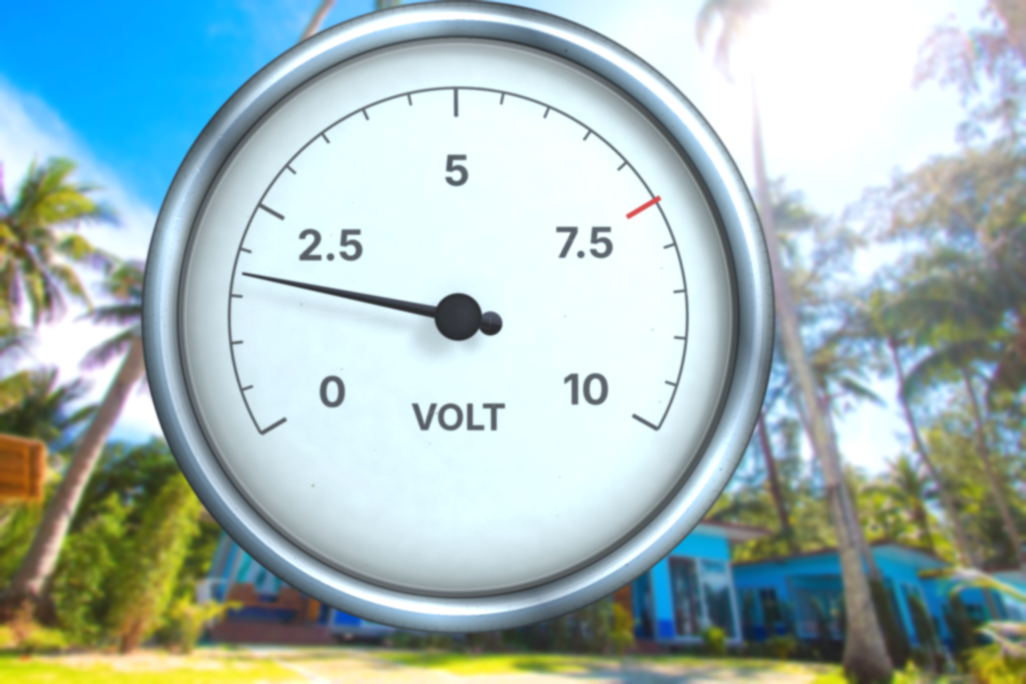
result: 1.75 V
